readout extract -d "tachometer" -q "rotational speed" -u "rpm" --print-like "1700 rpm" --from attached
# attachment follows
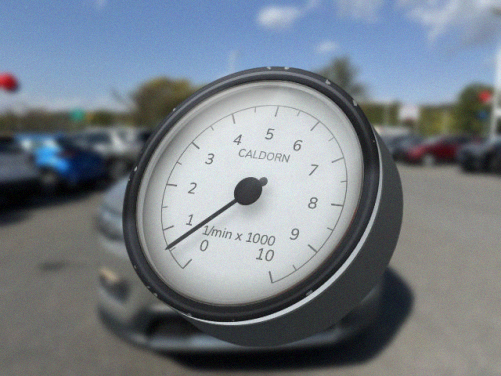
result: 500 rpm
